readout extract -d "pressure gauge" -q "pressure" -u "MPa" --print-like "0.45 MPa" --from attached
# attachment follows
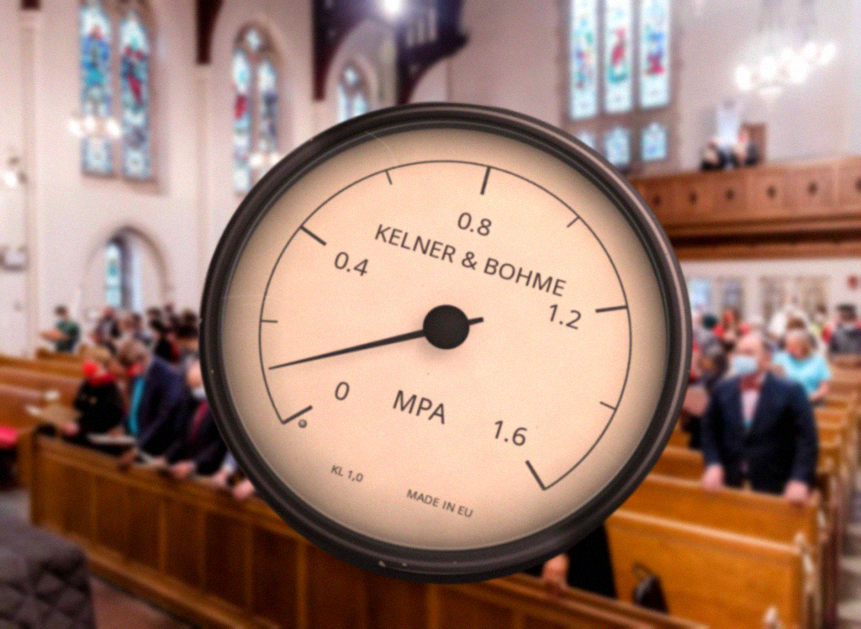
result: 0.1 MPa
